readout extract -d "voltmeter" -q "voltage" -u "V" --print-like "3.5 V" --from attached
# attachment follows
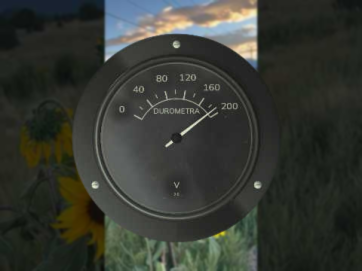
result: 190 V
